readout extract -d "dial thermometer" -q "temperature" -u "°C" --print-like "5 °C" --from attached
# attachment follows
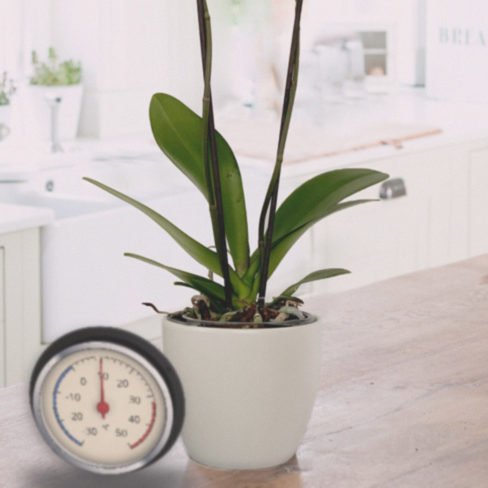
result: 10 °C
